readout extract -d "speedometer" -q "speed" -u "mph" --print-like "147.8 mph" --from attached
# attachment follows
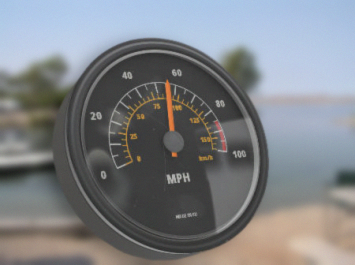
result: 55 mph
